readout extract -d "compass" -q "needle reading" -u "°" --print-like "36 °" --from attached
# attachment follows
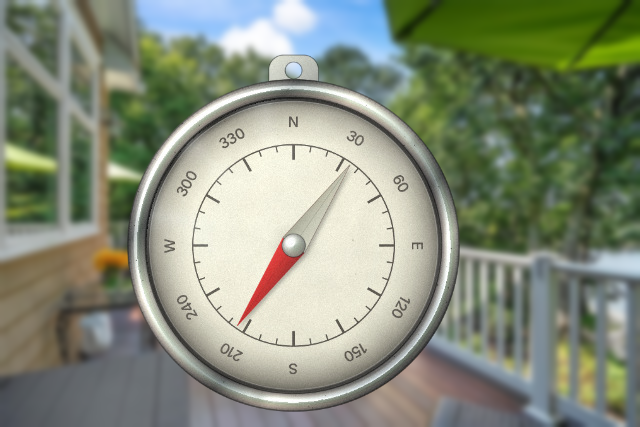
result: 215 °
